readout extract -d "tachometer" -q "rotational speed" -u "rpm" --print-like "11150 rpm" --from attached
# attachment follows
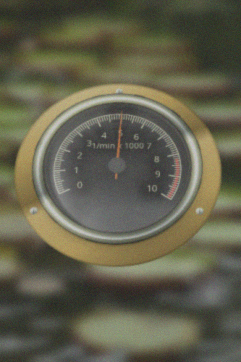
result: 5000 rpm
